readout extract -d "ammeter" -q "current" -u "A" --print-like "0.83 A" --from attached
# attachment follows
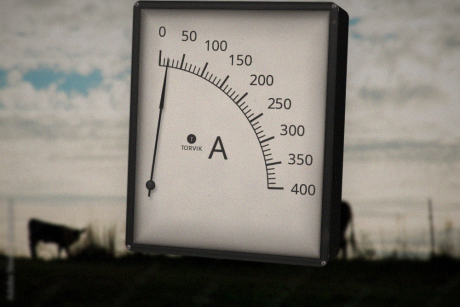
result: 20 A
